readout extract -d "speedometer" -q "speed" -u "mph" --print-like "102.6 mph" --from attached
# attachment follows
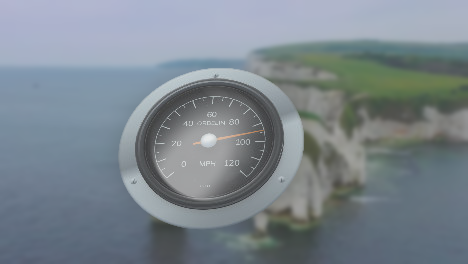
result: 95 mph
